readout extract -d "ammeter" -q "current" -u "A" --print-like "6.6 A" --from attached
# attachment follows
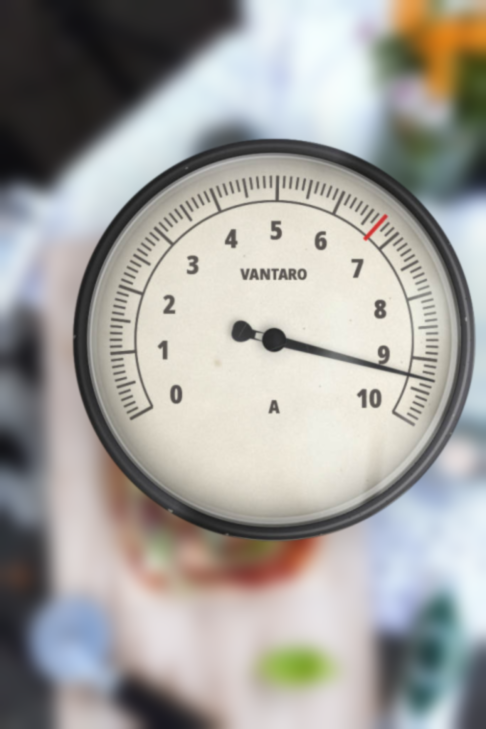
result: 9.3 A
